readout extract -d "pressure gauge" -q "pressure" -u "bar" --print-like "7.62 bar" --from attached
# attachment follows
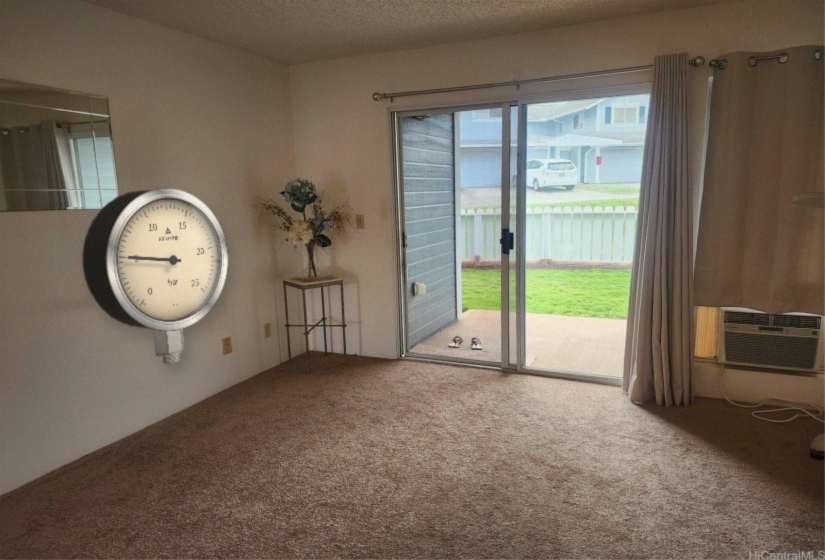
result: 5 bar
